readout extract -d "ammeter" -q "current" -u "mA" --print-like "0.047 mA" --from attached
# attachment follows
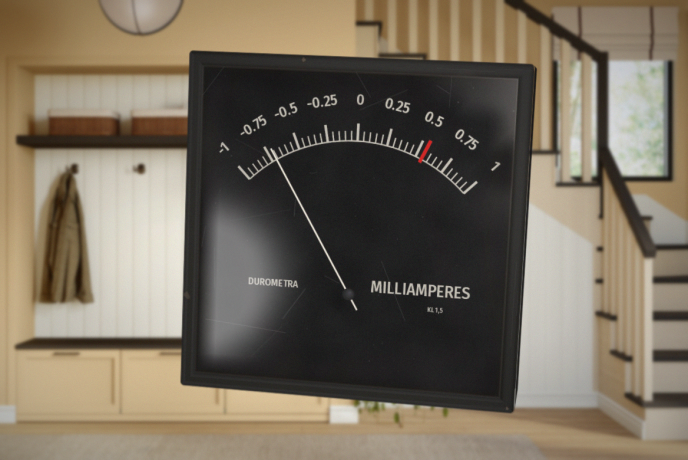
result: -0.7 mA
